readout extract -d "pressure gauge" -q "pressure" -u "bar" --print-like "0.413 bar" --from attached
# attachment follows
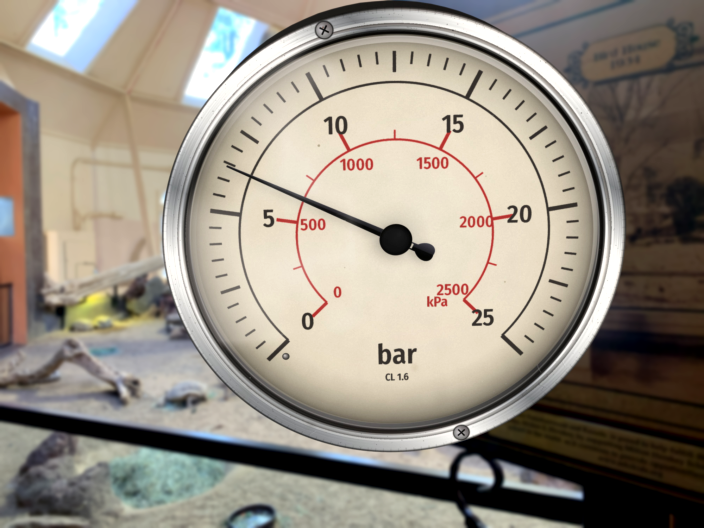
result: 6.5 bar
